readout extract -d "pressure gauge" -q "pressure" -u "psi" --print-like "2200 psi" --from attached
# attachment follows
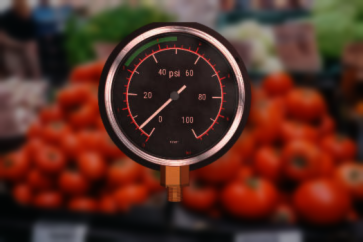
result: 5 psi
